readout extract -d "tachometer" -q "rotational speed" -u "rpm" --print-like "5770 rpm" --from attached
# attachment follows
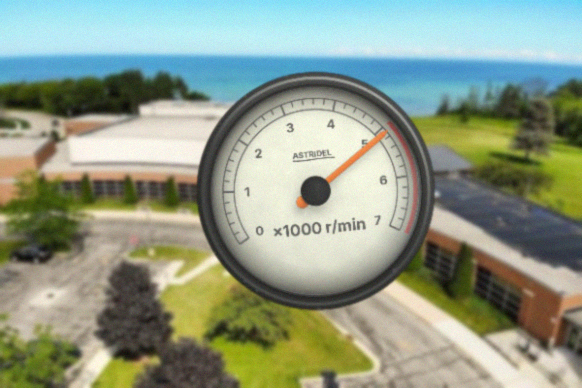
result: 5100 rpm
